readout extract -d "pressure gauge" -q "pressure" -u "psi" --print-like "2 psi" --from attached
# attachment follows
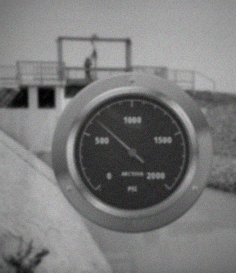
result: 650 psi
